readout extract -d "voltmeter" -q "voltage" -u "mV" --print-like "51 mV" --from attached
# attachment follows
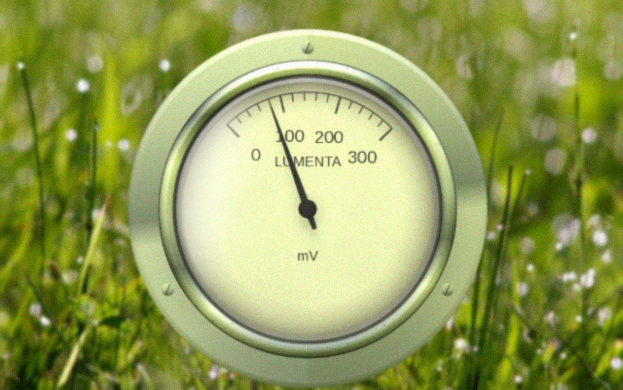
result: 80 mV
